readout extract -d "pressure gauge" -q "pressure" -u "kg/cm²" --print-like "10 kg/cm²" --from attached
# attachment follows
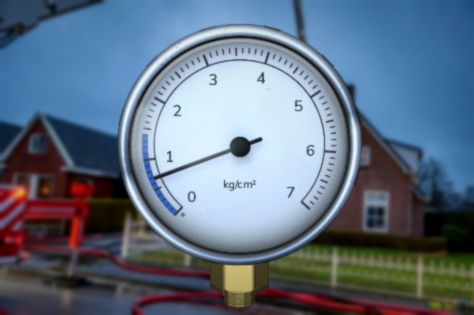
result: 0.7 kg/cm²
